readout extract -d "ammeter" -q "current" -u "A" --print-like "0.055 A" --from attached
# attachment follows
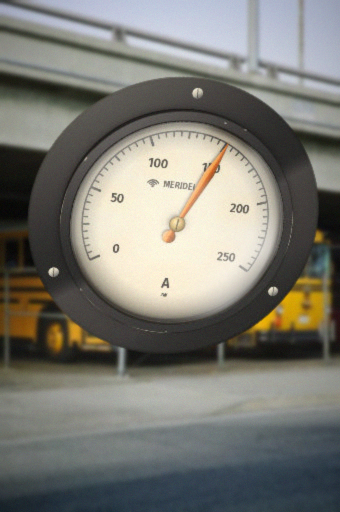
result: 150 A
